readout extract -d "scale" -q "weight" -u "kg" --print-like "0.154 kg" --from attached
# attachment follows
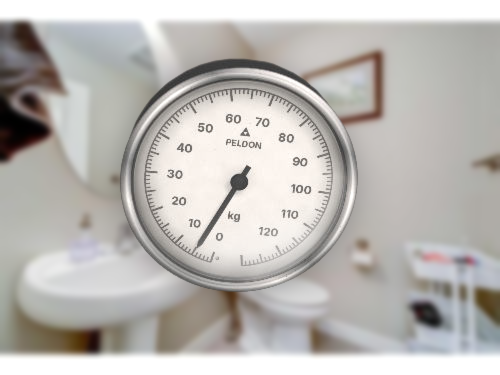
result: 5 kg
